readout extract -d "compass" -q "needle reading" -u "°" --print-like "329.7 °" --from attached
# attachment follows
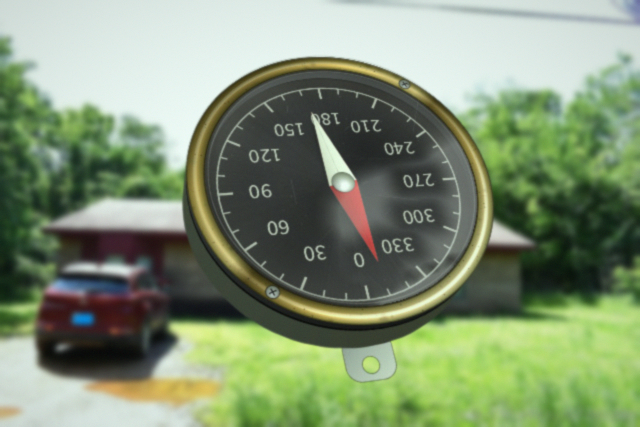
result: 350 °
